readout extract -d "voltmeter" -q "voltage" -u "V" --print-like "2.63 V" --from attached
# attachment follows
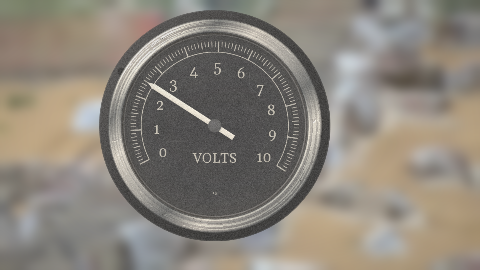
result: 2.5 V
